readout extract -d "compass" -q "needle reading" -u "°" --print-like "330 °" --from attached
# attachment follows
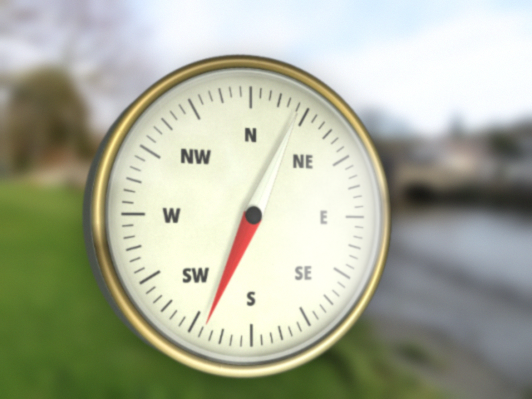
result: 205 °
